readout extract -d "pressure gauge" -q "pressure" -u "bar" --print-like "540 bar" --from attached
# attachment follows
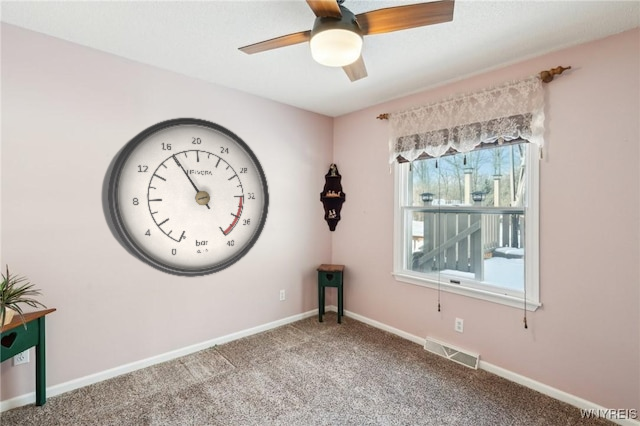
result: 16 bar
